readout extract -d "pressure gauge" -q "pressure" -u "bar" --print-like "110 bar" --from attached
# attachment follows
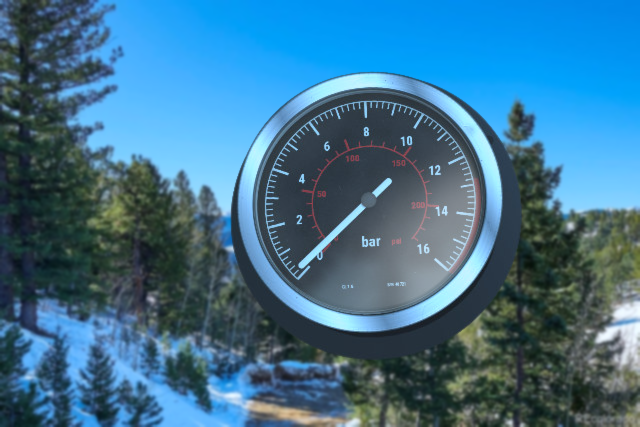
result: 0.2 bar
